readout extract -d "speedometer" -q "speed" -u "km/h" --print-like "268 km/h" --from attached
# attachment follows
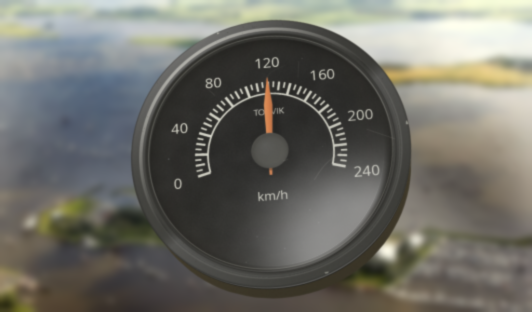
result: 120 km/h
